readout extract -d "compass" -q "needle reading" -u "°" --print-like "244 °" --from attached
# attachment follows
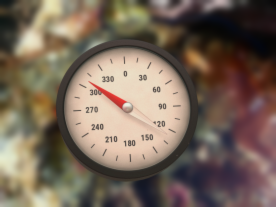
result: 307.5 °
